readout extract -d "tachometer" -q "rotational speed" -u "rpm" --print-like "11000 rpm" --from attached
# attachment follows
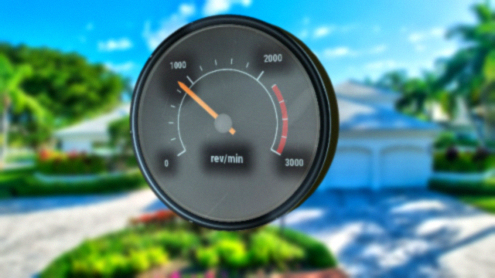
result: 900 rpm
